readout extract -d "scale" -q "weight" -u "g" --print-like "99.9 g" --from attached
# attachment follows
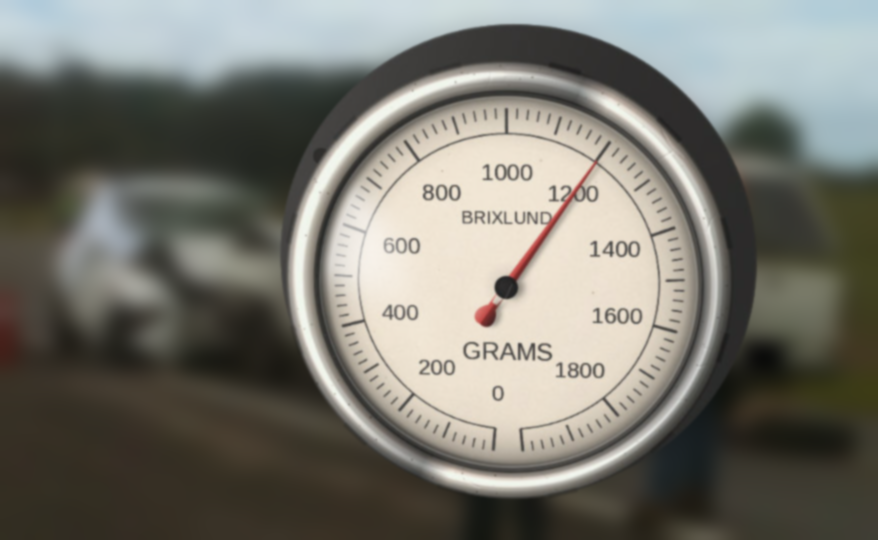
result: 1200 g
